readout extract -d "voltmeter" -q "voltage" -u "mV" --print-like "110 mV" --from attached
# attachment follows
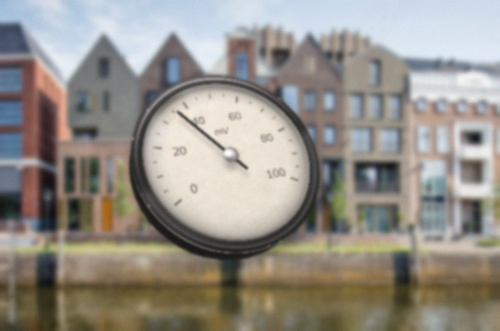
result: 35 mV
